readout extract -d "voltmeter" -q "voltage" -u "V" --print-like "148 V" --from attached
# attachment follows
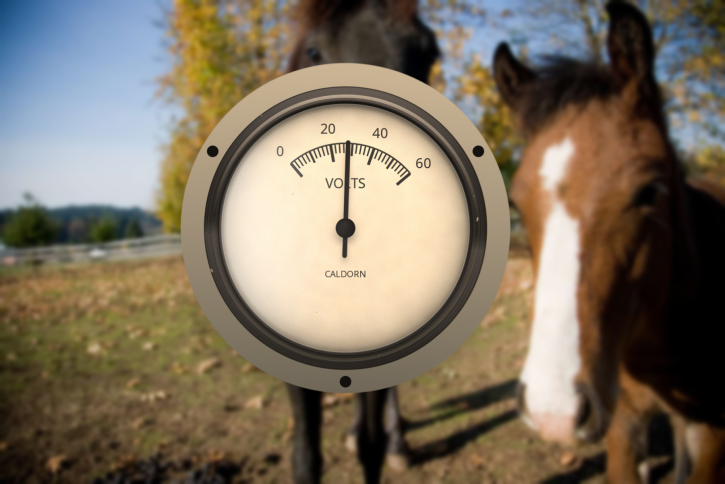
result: 28 V
